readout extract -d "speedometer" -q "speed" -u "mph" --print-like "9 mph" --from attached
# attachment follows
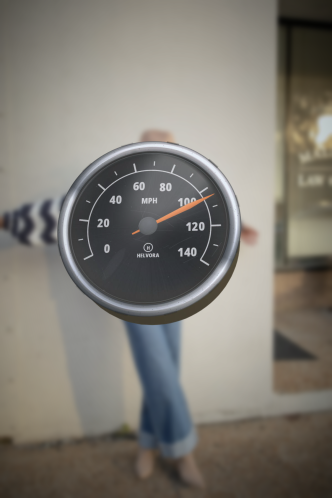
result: 105 mph
